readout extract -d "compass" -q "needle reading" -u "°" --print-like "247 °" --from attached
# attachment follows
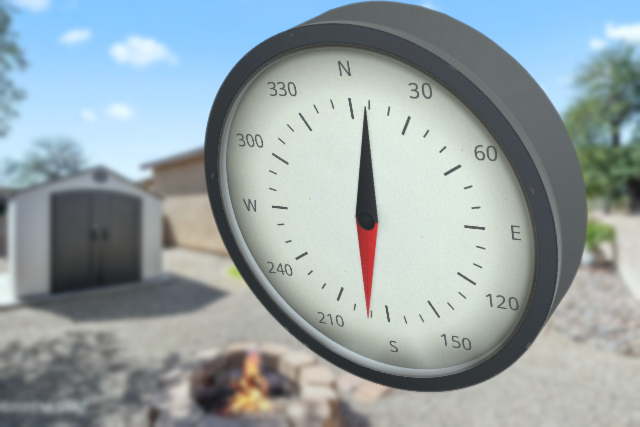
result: 190 °
